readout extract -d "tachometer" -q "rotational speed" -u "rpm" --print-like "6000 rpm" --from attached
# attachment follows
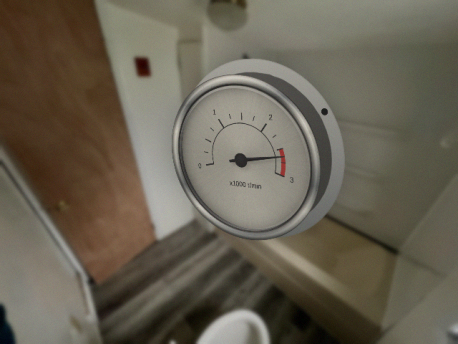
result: 2625 rpm
